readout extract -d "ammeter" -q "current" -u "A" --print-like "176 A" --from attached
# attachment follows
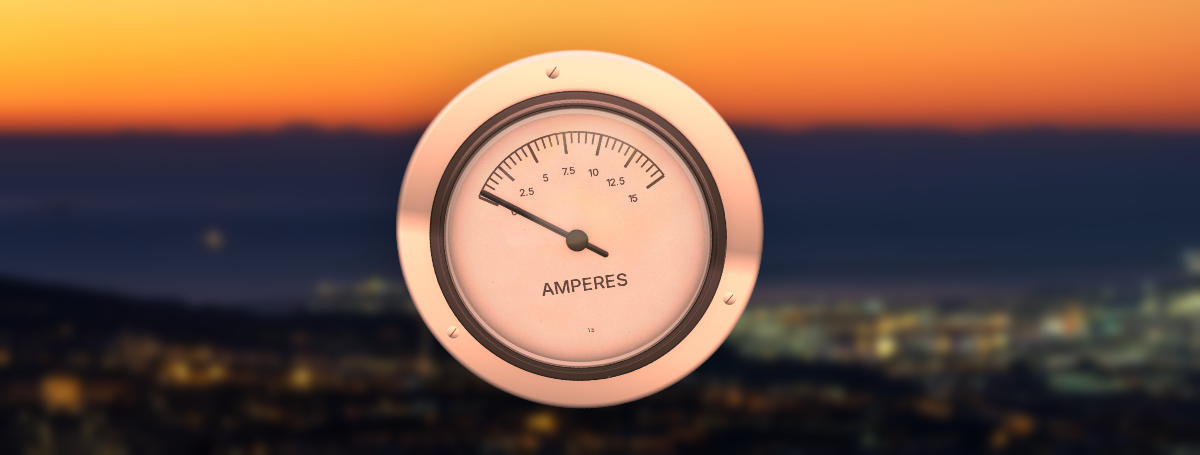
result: 0.5 A
